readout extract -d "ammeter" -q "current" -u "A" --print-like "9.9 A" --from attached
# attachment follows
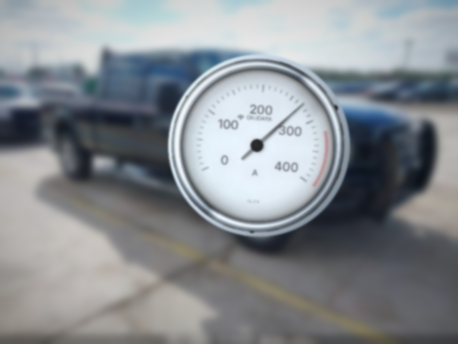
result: 270 A
